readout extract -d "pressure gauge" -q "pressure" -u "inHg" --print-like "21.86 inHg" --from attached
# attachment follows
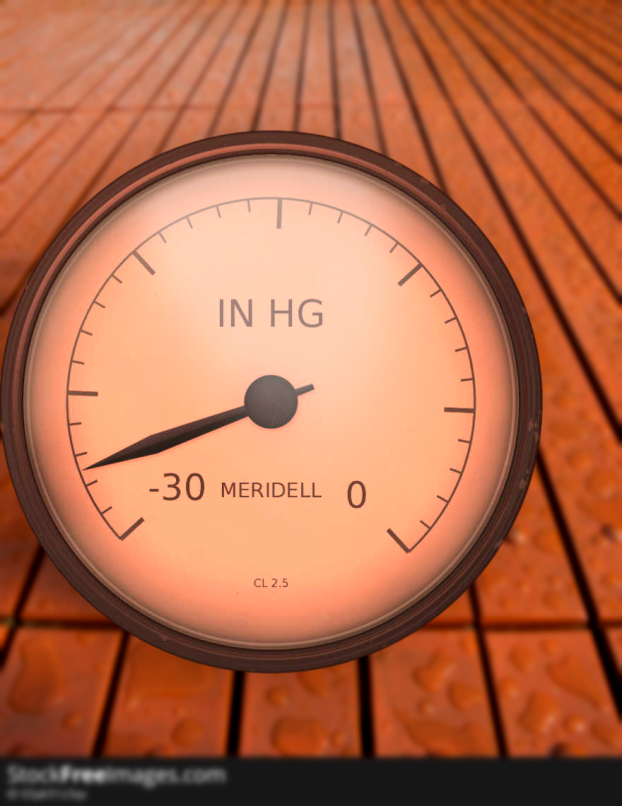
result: -27.5 inHg
